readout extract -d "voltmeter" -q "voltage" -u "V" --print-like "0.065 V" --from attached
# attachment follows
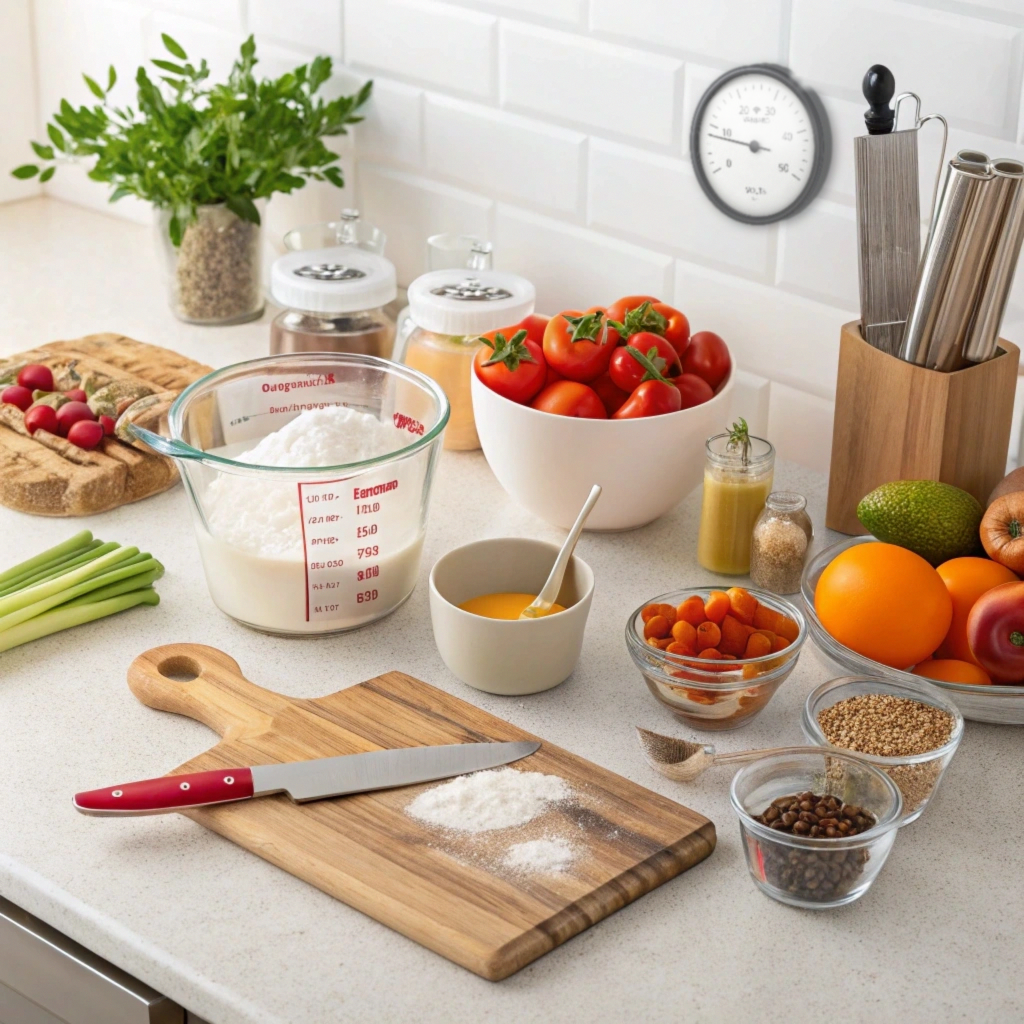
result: 8 V
